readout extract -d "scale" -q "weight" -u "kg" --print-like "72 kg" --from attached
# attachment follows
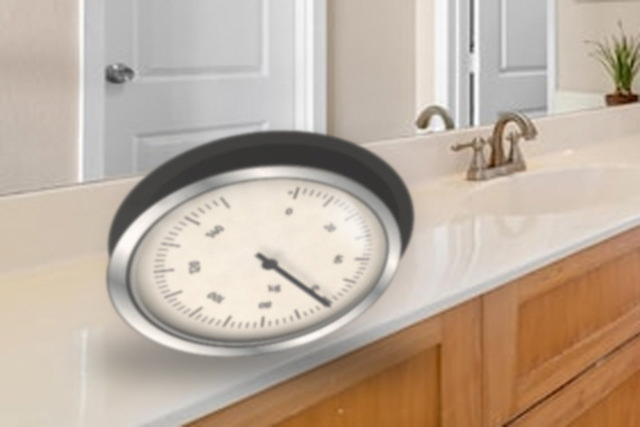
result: 60 kg
